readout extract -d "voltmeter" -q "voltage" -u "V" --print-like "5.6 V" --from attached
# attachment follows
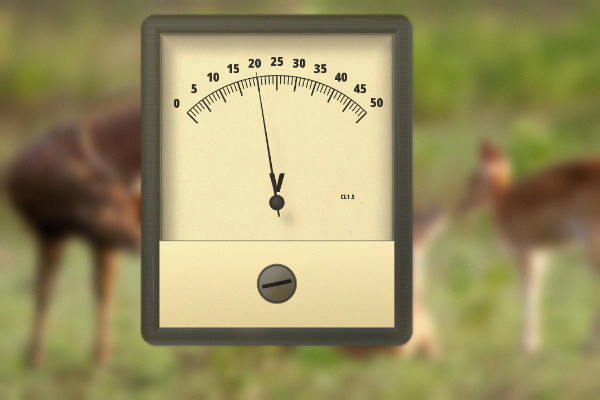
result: 20 V
